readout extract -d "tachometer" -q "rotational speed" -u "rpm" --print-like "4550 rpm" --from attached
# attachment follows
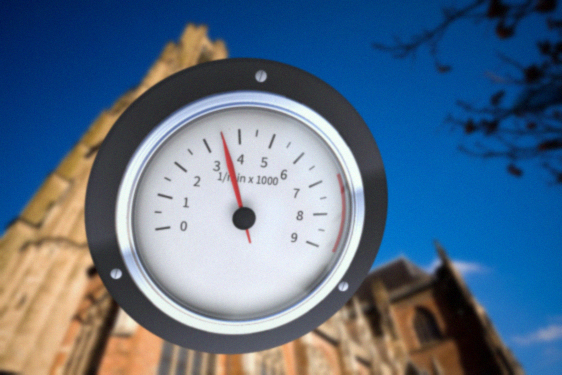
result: 3500 rpm
